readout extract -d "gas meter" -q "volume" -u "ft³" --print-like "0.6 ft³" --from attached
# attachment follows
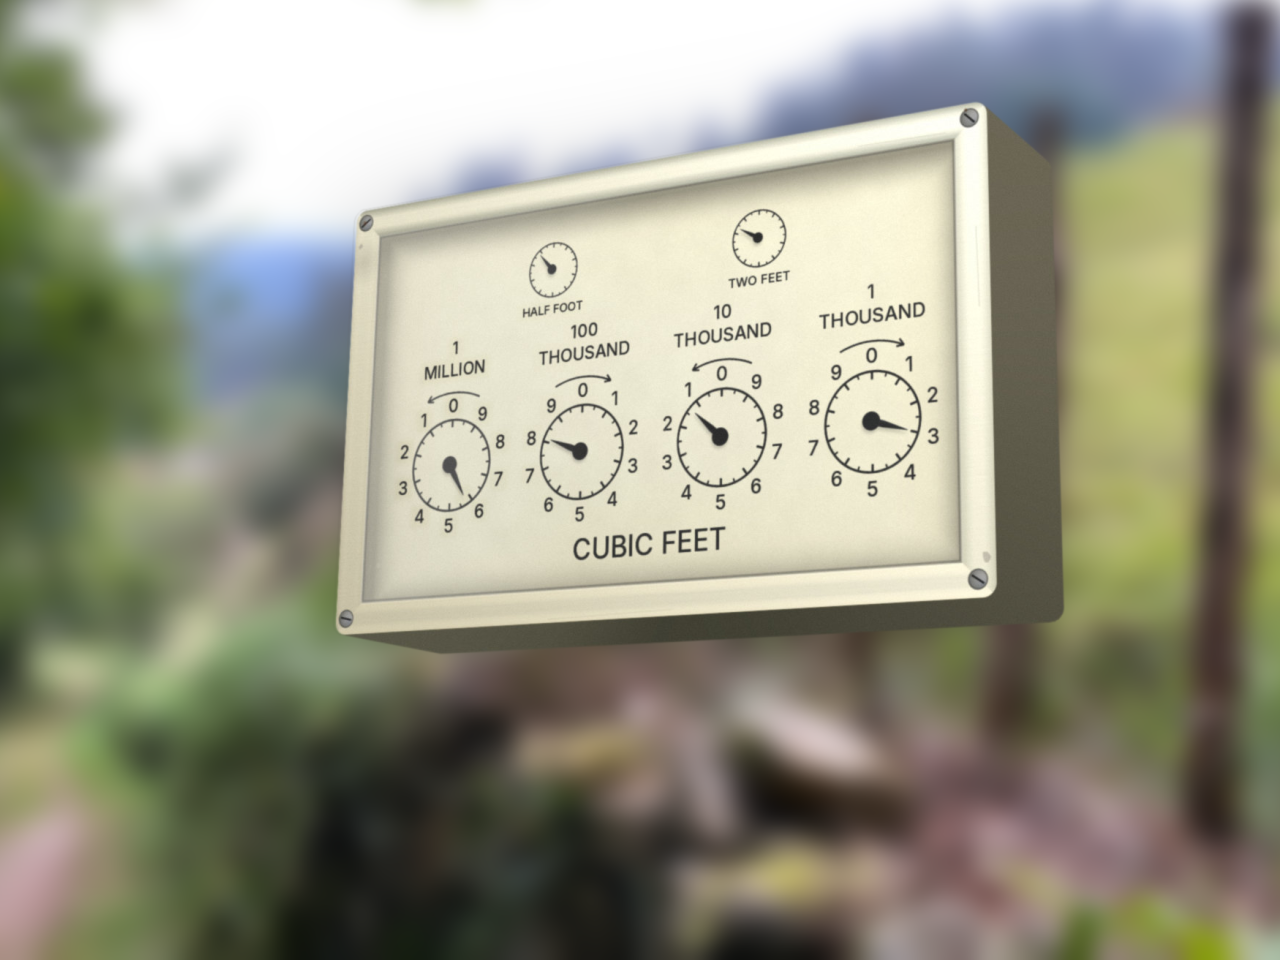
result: 581300 ft³
